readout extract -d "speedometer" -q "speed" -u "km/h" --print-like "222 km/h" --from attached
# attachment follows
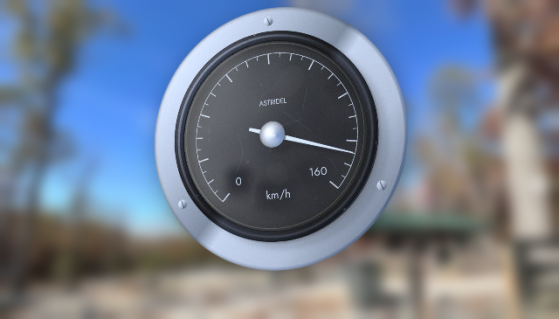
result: 145 km/h
